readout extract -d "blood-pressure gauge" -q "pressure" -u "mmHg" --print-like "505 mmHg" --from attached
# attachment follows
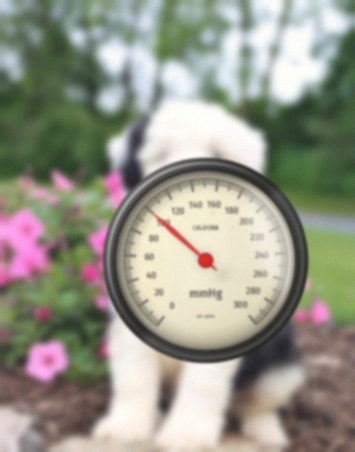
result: 100 mmHg
